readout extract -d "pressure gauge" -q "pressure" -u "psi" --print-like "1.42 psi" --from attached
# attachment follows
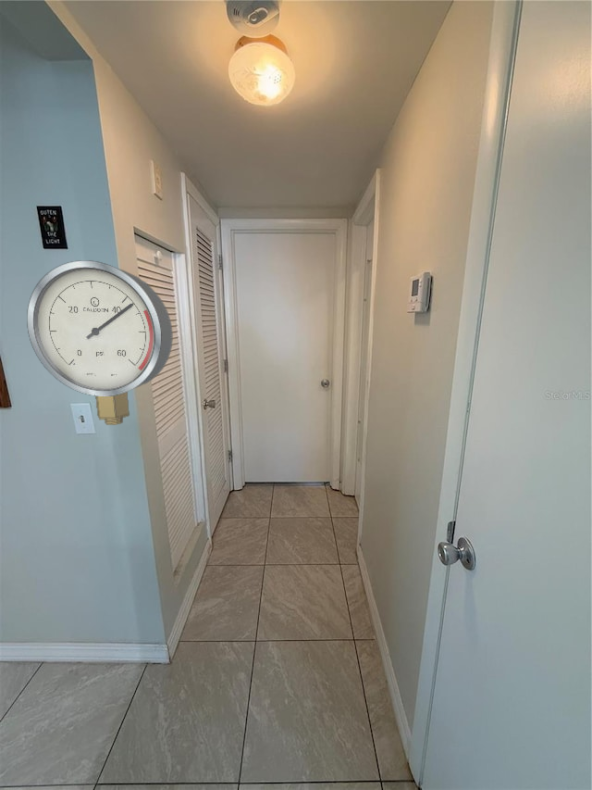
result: 42.5 psi
